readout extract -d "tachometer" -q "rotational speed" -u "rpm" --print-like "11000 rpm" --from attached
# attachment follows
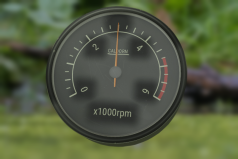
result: 3000 rpm
